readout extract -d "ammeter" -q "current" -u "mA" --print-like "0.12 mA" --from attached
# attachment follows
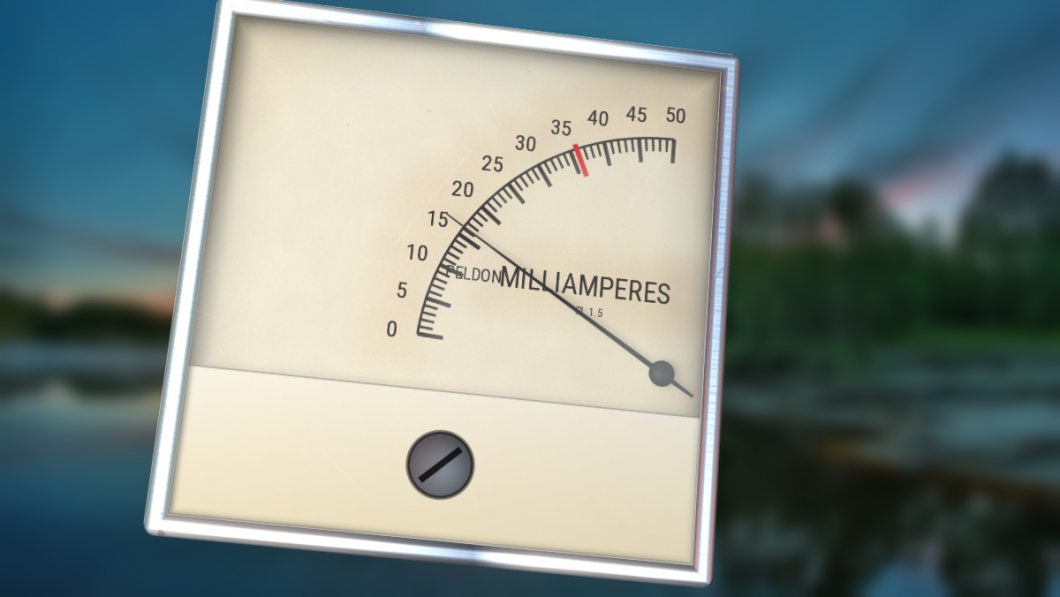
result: 16 mA
